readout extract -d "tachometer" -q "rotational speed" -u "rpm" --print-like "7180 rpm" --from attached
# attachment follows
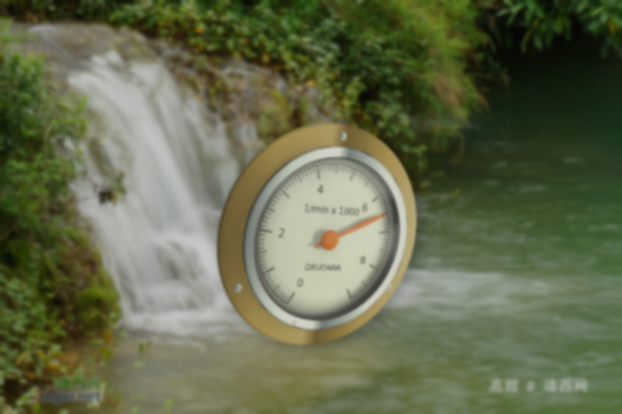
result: 6500 rpm
